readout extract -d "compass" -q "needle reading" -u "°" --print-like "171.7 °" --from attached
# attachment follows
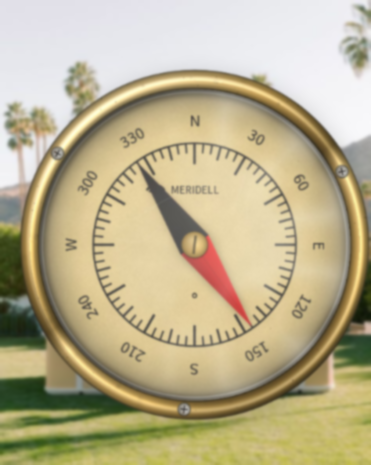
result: 145 °
